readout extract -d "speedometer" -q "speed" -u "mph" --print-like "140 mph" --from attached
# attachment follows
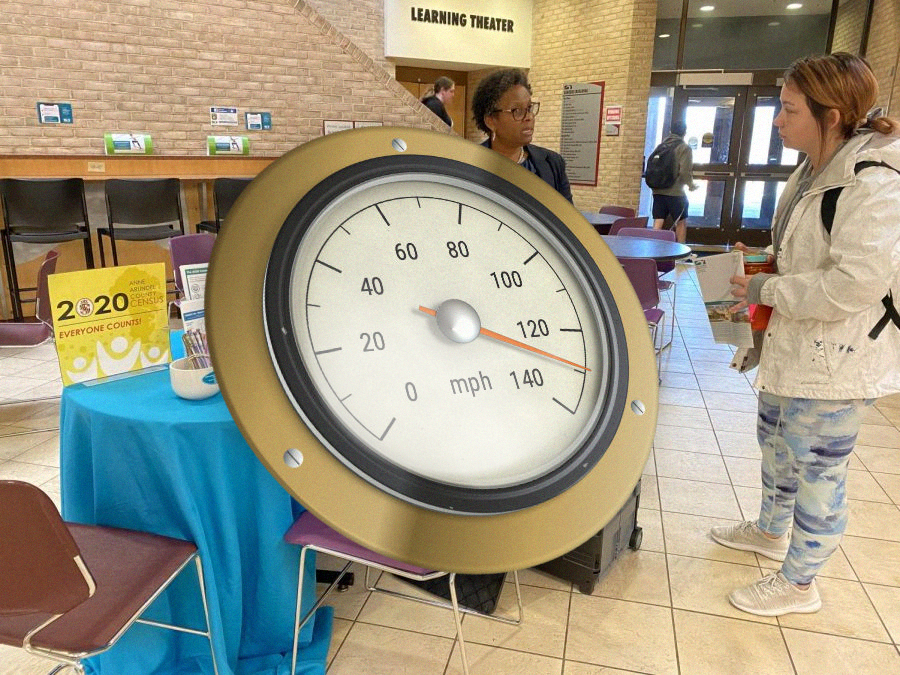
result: 130 mph
